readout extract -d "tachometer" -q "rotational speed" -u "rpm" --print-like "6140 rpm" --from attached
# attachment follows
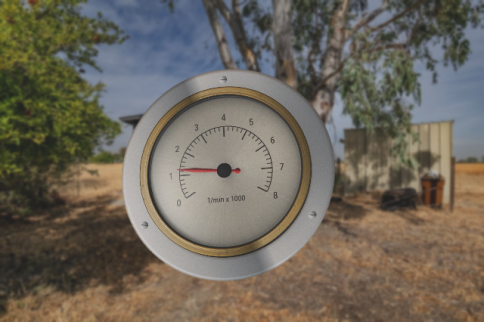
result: 1200 rpm
